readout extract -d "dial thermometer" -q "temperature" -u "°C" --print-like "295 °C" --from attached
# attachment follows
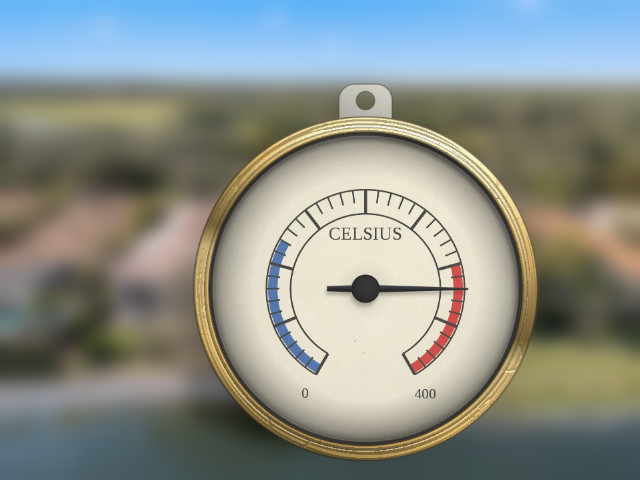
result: 320 °C
